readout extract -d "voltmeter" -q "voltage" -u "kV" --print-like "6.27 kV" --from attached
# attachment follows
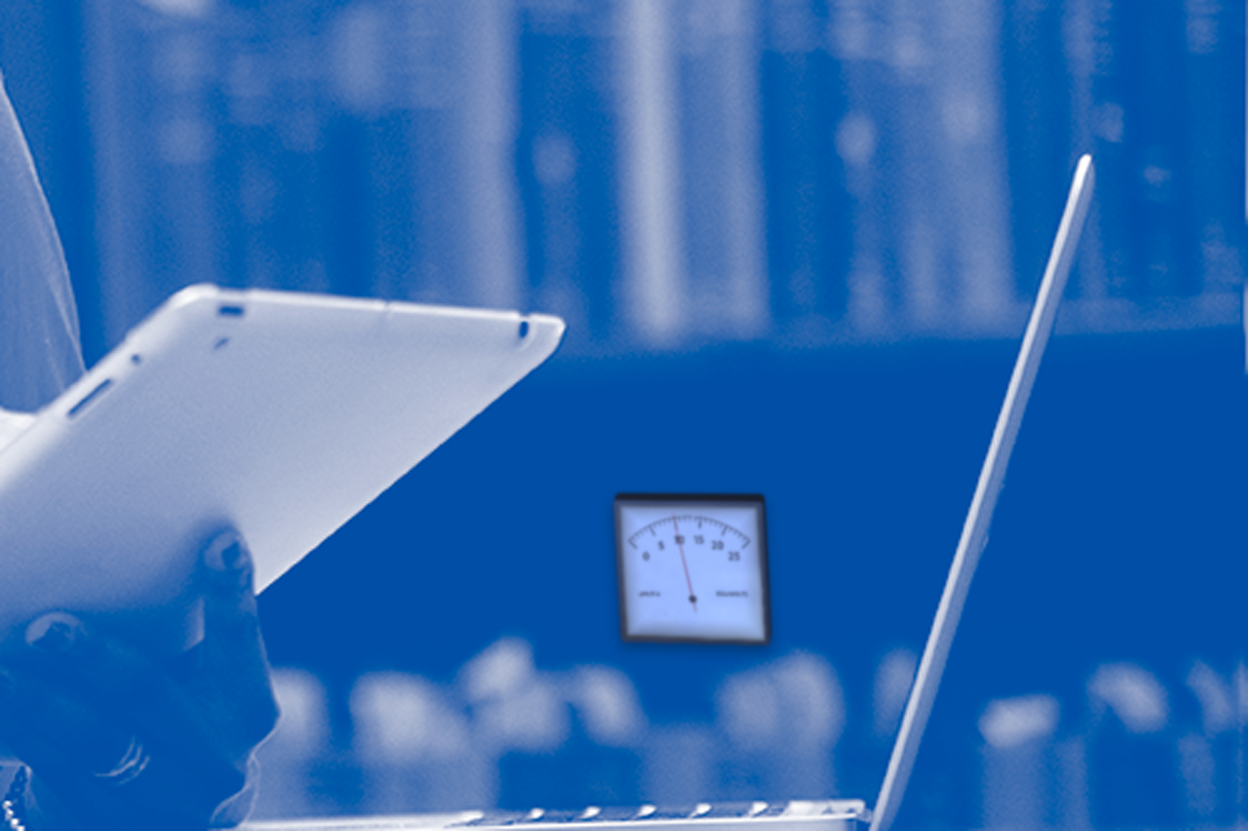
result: 10 kV
